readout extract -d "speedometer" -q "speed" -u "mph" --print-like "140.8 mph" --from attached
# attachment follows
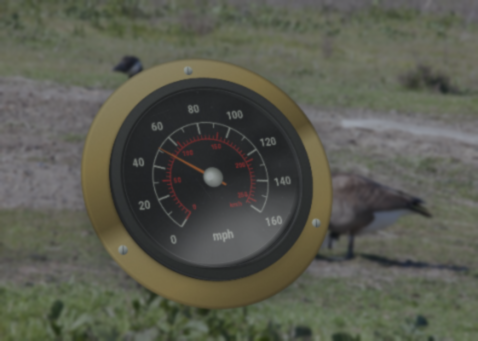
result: 50 mph
